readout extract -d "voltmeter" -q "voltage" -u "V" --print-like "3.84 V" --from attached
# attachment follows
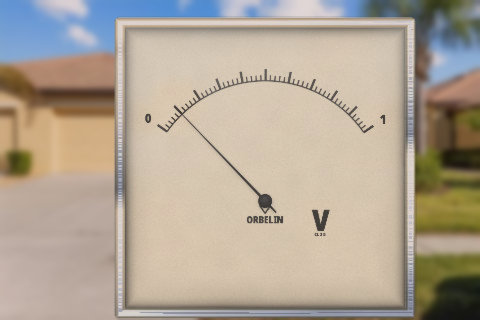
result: 0.1 V
